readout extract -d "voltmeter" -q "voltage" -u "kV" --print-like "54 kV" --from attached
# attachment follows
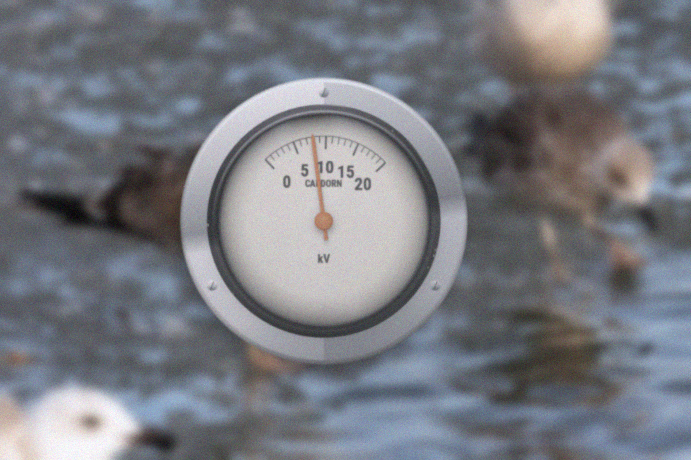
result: 8 kV
